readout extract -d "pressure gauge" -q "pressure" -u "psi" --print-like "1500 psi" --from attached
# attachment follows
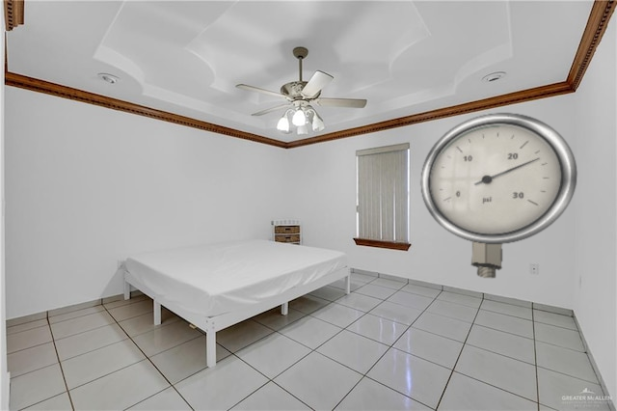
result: 23 psi
